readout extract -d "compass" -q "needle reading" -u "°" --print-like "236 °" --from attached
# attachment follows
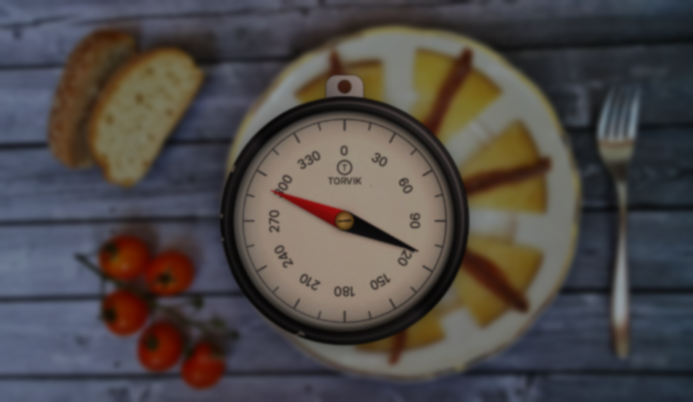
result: 292.5 °
